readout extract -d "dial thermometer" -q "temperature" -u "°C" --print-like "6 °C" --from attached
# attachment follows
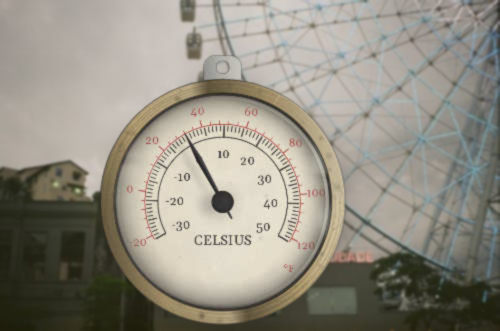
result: 0 °C
